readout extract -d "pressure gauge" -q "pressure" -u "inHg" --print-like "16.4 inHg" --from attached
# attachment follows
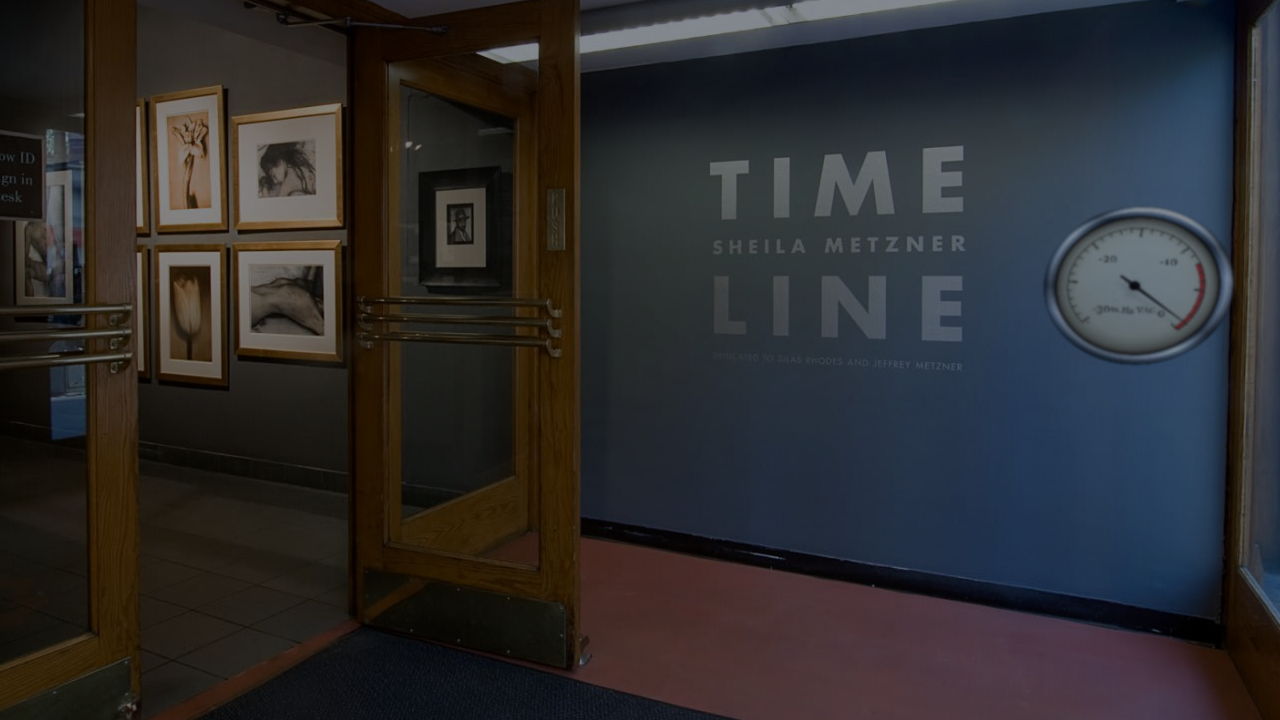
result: -1 inHg
